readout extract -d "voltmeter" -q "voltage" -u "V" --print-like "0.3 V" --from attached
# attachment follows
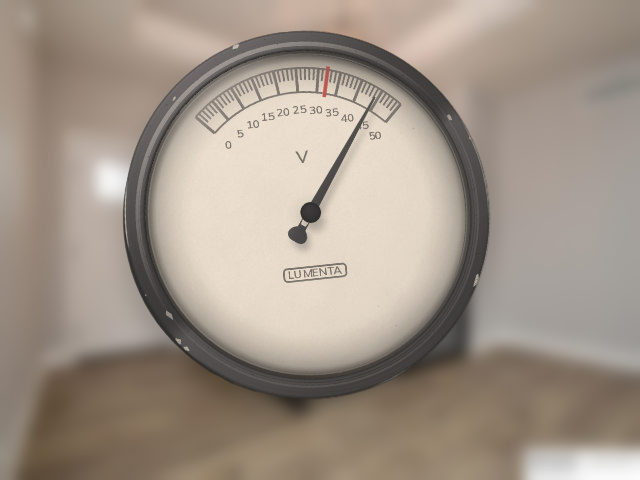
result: 44 V
